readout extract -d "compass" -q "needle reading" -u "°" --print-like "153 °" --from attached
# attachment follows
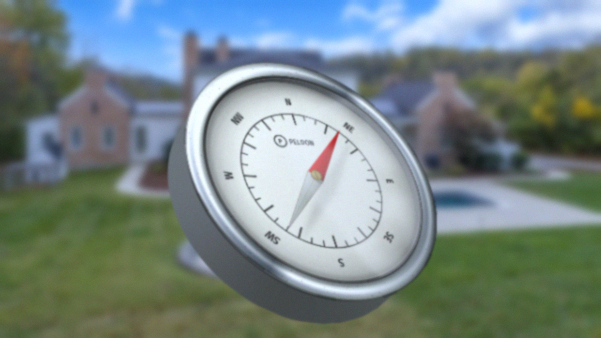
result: 40 °
